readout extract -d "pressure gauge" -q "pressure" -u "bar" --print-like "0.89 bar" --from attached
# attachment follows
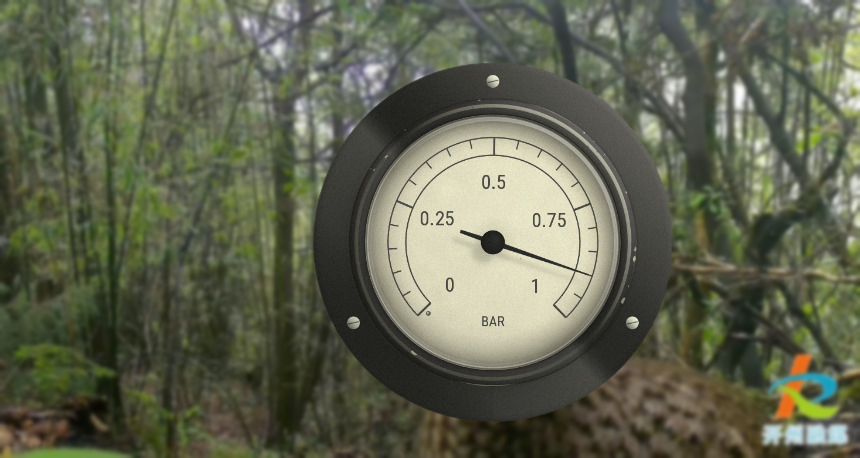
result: 0.9 bar
